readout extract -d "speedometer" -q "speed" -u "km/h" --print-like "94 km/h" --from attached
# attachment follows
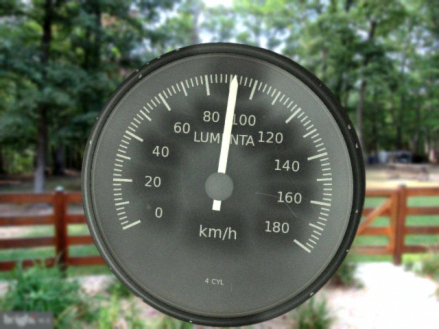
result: 92 km/h
